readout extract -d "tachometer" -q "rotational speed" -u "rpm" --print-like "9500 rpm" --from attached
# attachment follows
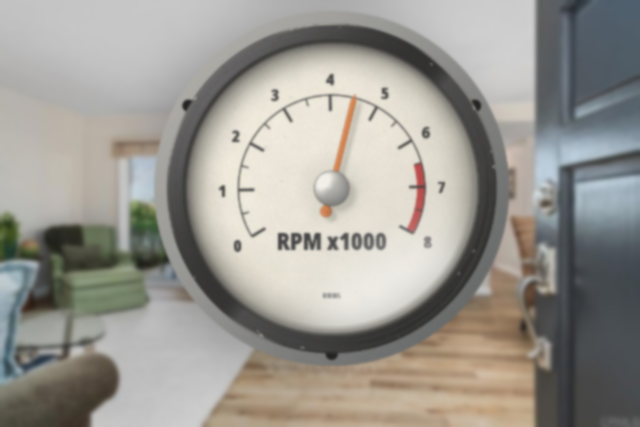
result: 4500 rpm
